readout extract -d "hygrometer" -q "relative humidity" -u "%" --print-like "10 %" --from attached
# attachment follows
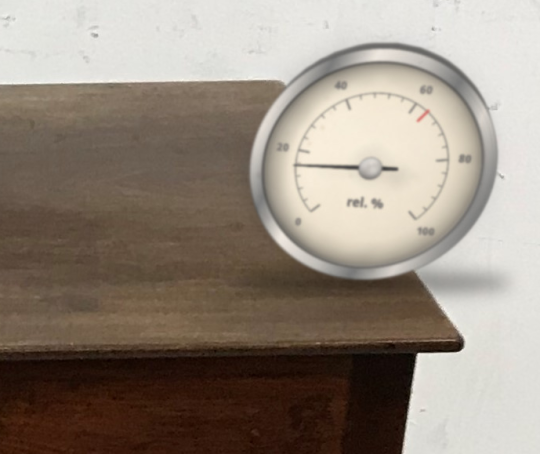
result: 16 %
